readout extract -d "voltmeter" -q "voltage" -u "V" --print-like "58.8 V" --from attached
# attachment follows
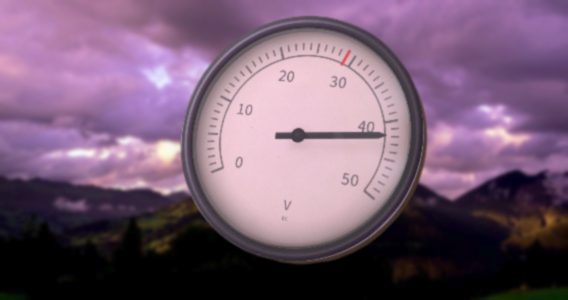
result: 42 V
